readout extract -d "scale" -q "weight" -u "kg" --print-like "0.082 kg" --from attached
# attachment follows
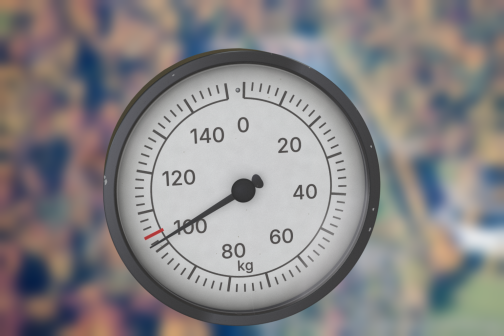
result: 102 kg
